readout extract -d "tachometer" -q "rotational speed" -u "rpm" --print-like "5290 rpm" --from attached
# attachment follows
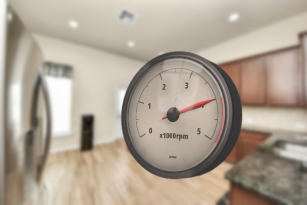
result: 4000 rpm
